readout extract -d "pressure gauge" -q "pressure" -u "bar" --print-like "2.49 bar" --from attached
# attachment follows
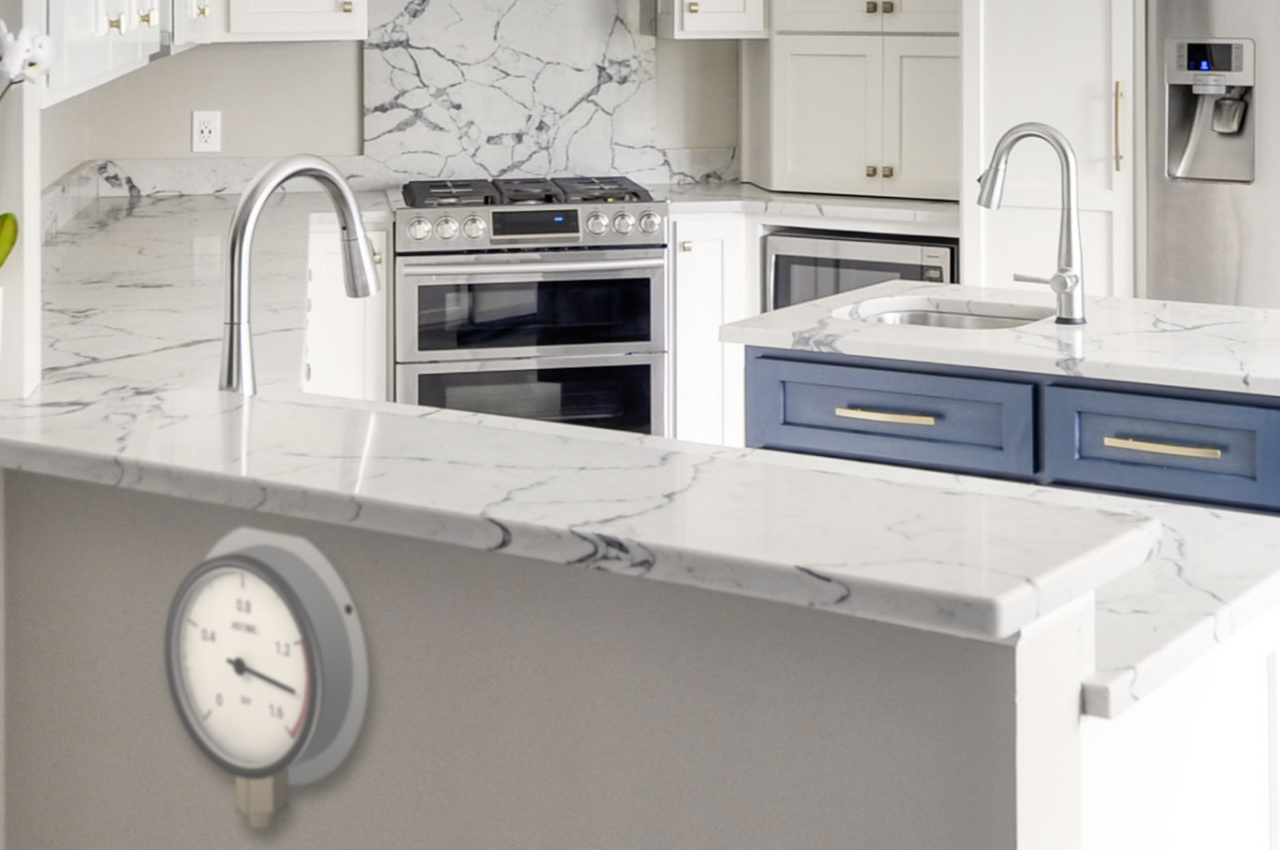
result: 1.4 bar
